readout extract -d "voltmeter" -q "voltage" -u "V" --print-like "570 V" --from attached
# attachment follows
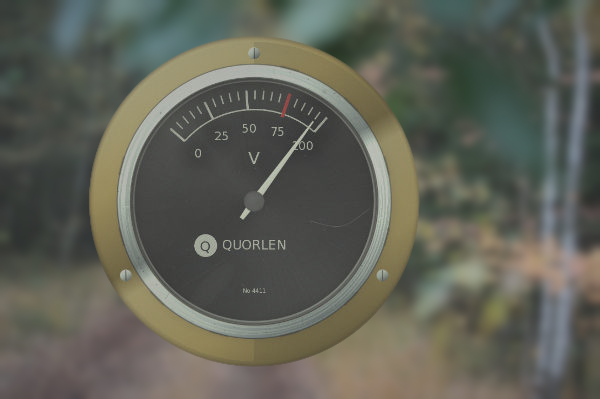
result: 95 V
